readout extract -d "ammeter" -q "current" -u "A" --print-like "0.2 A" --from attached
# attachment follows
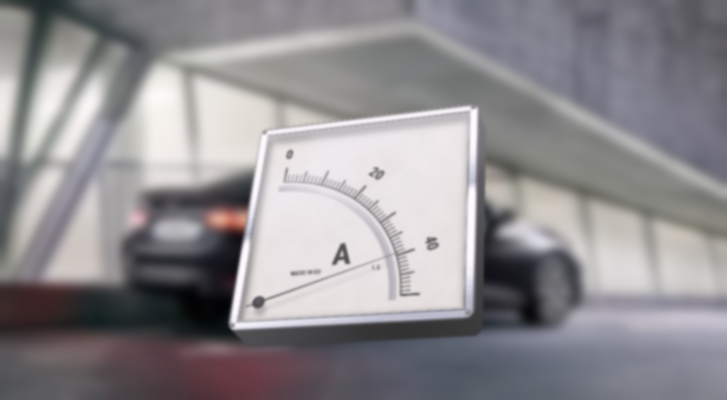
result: 40 A
